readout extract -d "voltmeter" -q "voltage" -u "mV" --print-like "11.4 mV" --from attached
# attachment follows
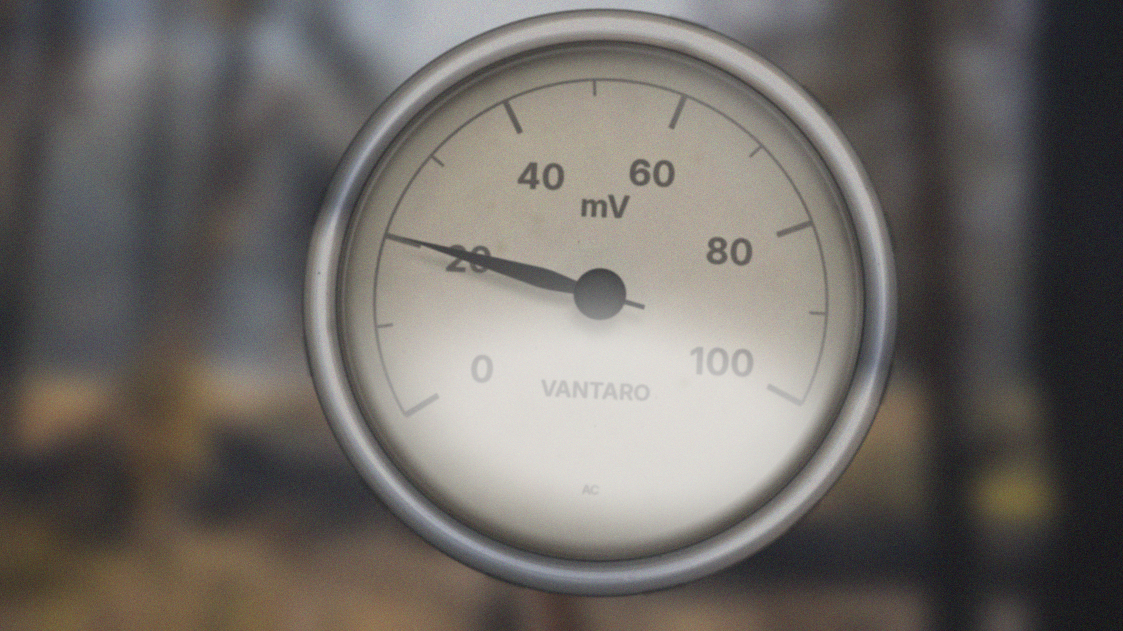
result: 20 mV
